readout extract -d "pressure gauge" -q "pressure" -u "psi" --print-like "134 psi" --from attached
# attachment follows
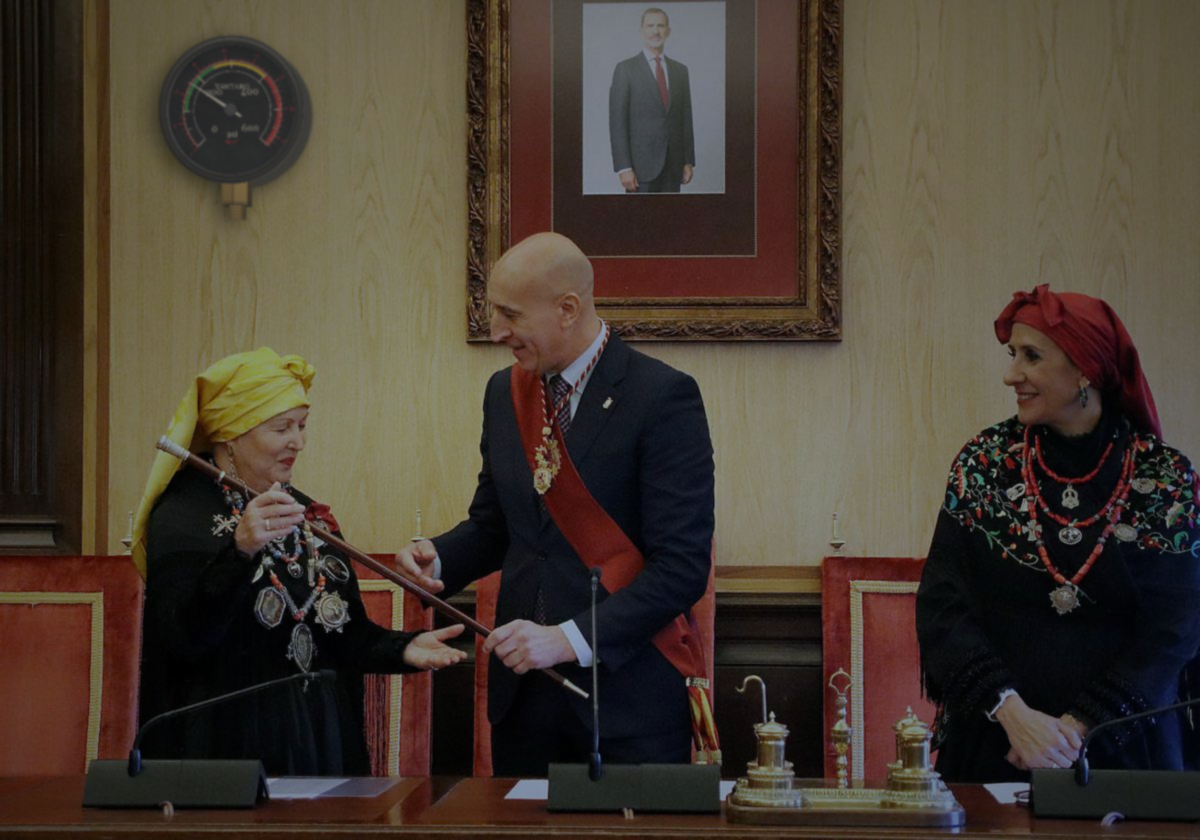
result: 175 psi
